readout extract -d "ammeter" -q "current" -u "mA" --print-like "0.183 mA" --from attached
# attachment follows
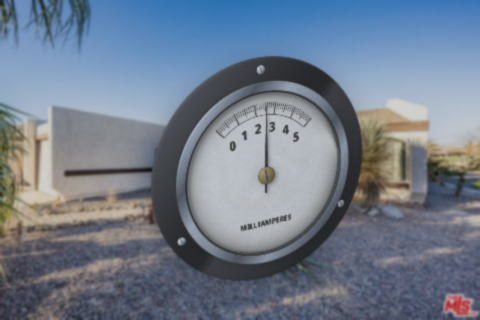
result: 2.5 mA
